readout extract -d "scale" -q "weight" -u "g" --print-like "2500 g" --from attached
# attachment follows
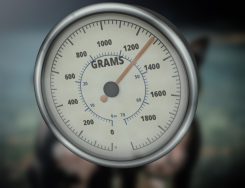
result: 1280 g
